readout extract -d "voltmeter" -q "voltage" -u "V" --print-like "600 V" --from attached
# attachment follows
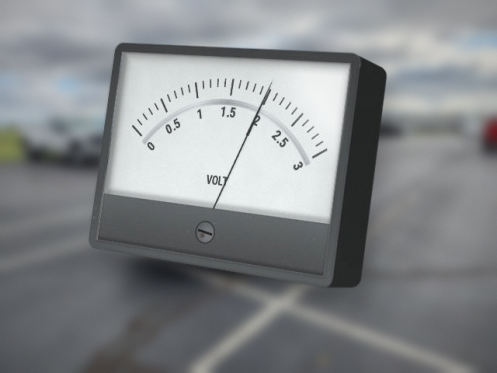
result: 2 V
